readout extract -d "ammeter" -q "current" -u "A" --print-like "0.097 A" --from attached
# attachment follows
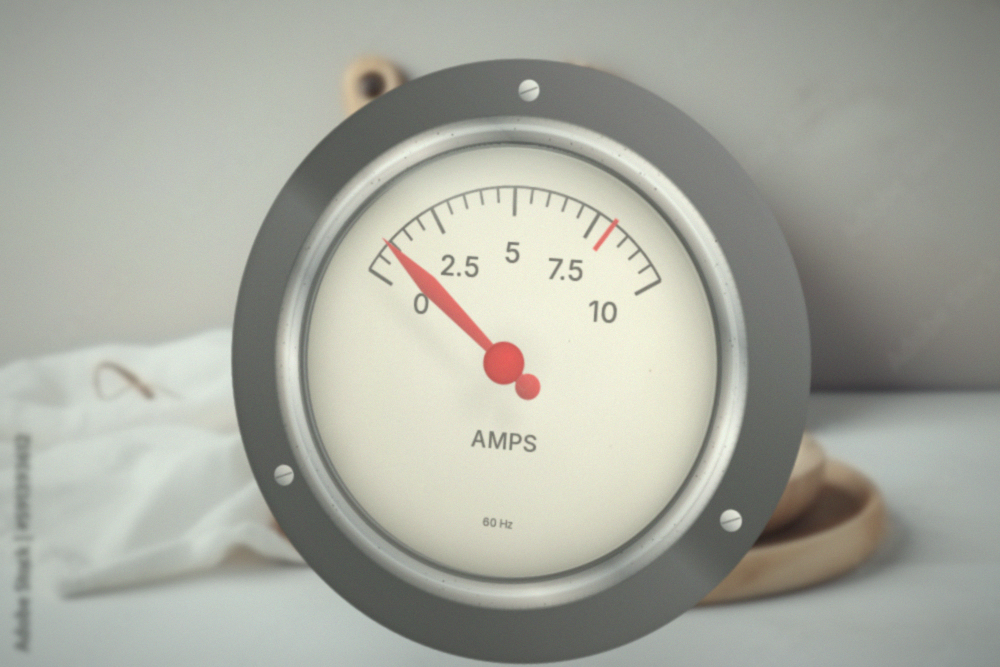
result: 1 A
